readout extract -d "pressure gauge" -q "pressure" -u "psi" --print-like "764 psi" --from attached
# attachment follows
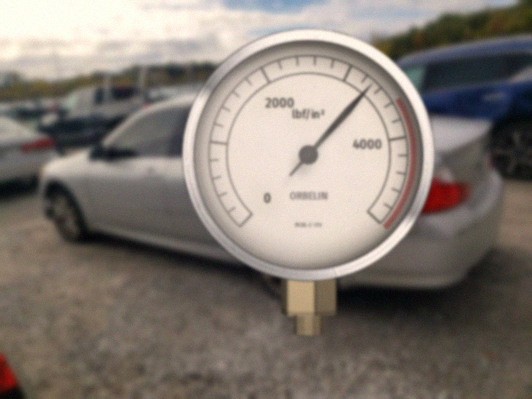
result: 3300 psi
